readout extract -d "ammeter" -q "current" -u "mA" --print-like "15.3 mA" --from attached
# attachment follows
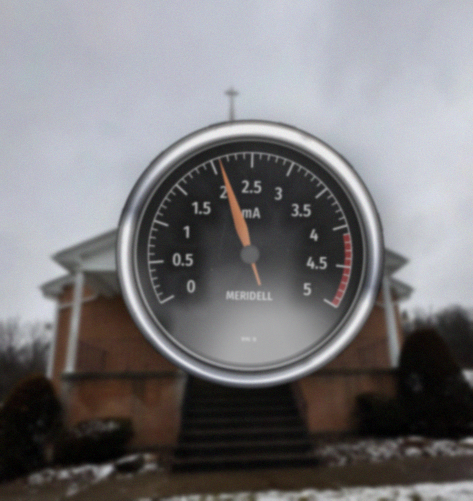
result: 2.1 mA
